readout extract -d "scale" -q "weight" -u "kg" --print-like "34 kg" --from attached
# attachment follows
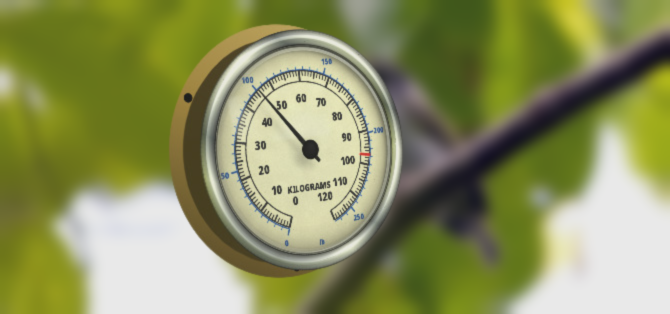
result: 45 kg
